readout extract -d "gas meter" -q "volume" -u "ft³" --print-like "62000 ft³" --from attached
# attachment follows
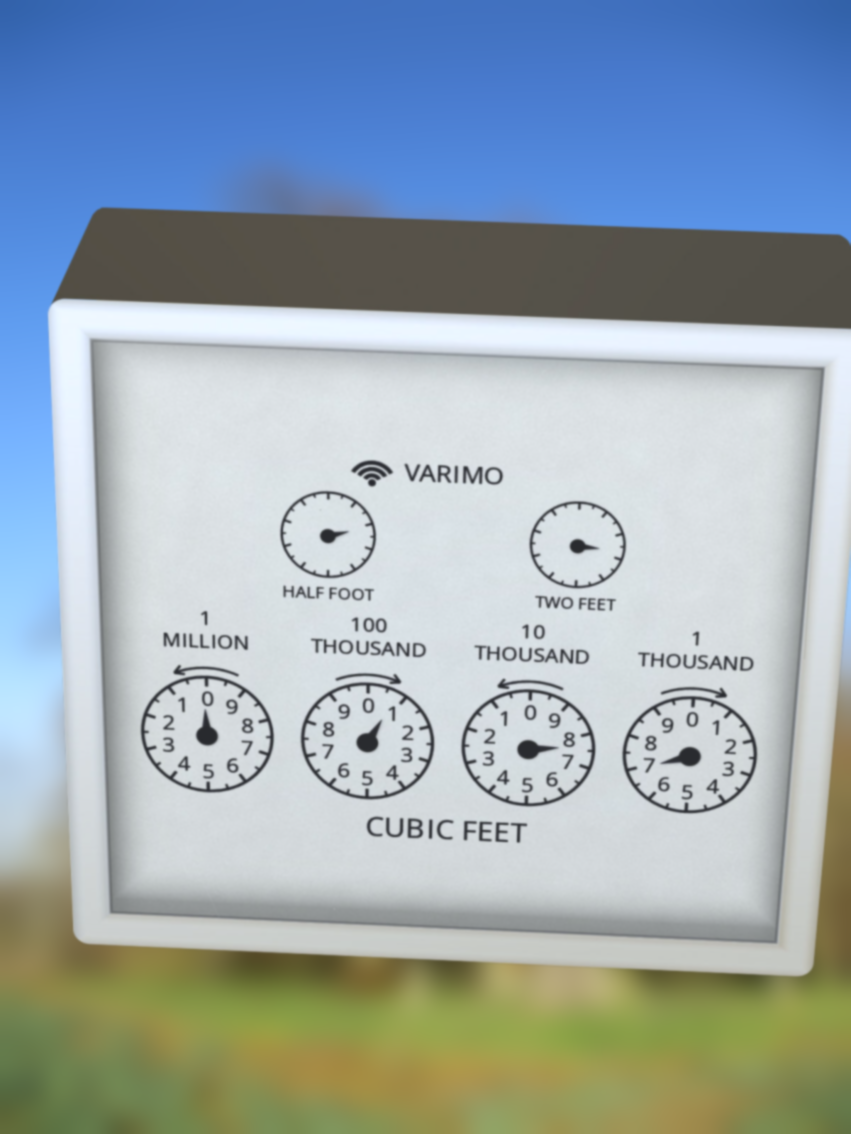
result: 7700 ft³
